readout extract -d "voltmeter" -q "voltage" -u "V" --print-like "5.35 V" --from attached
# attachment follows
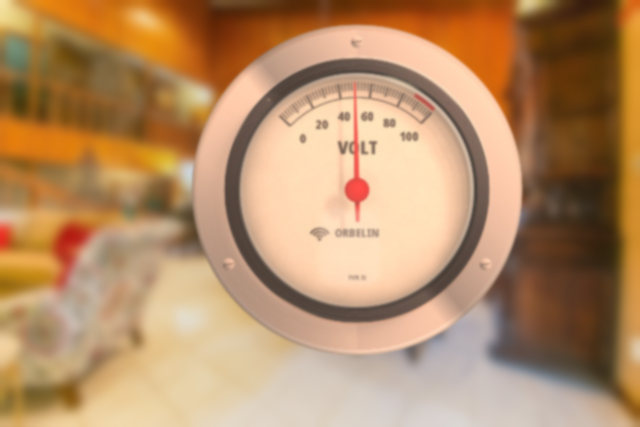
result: 50 V
